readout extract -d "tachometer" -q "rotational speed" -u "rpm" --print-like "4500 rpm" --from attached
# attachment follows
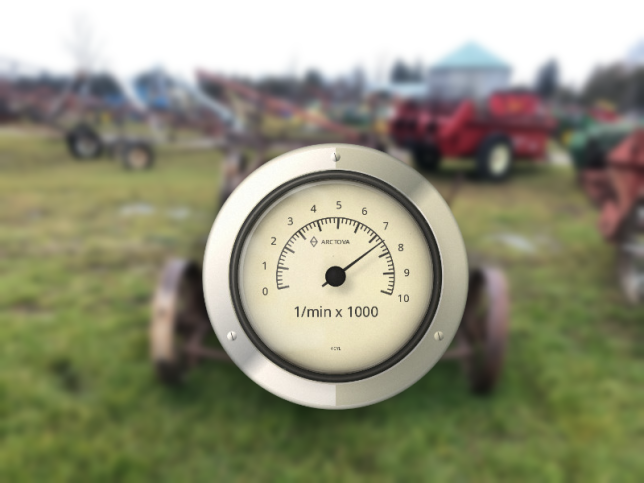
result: 7400 rpm
